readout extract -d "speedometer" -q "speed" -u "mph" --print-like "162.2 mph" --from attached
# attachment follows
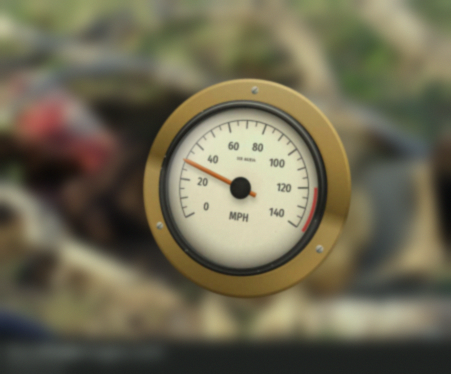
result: 30 mph
